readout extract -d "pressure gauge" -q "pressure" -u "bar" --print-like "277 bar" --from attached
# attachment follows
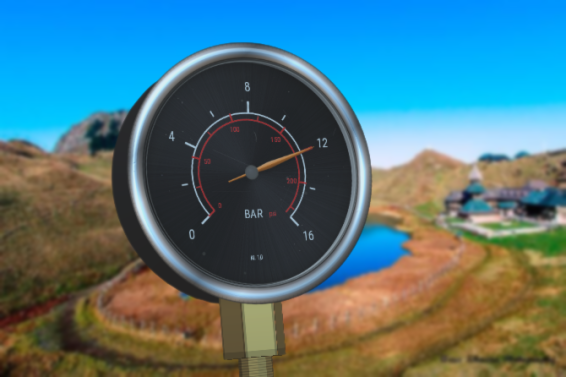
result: 12 bar
